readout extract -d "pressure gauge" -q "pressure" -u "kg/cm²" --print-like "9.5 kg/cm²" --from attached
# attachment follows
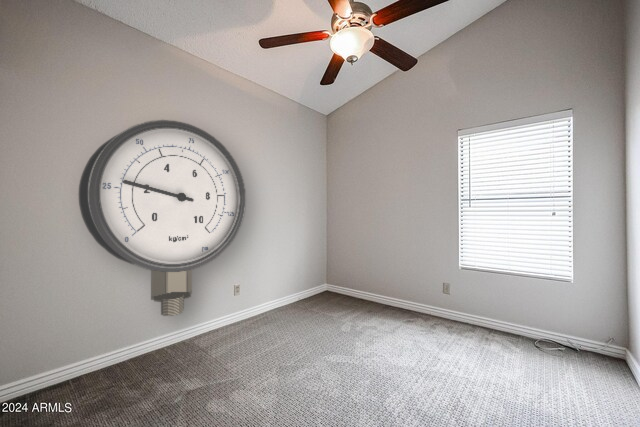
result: 2 kg/cm²
